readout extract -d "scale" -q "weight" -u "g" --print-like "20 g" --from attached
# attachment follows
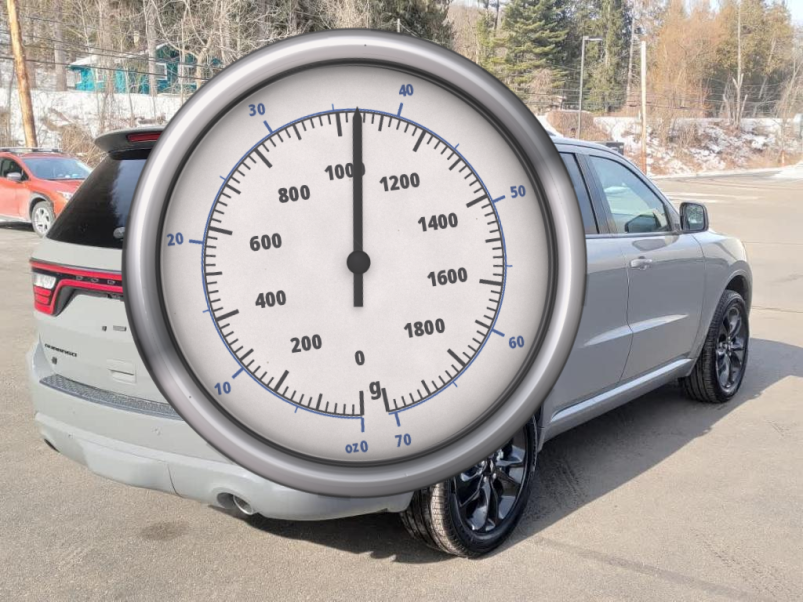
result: 1040 g
